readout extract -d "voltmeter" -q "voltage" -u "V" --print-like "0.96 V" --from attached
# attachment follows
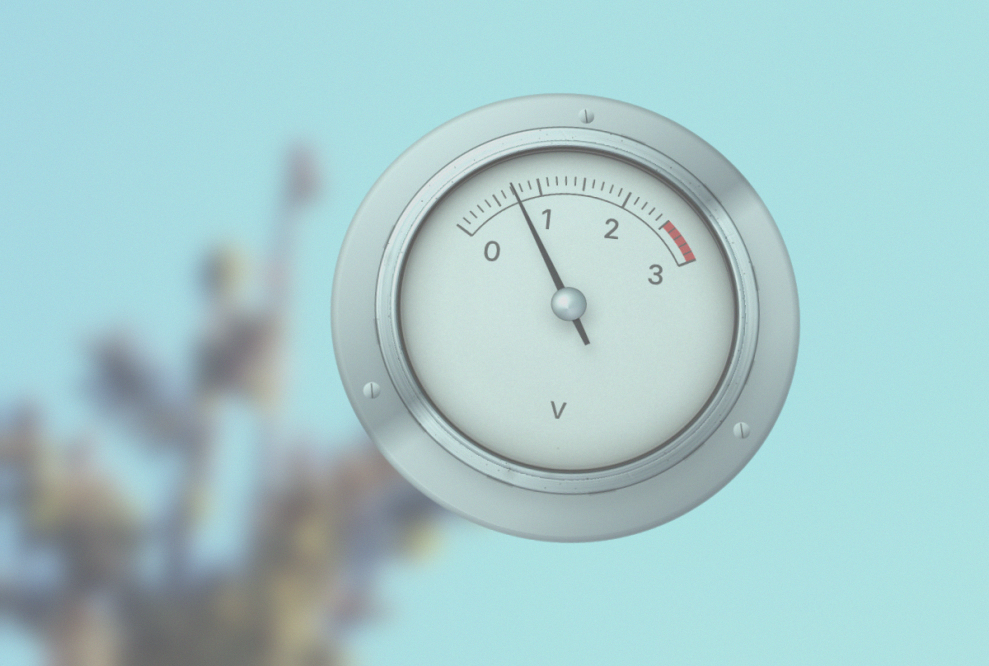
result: 0.7 V
